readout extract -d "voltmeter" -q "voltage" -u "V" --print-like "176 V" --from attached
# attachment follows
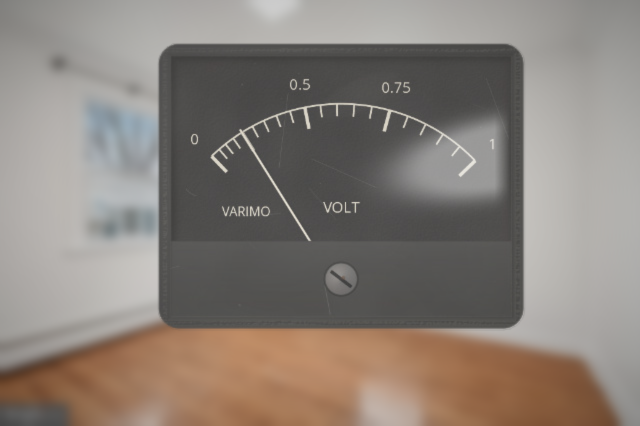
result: 0.25 V
